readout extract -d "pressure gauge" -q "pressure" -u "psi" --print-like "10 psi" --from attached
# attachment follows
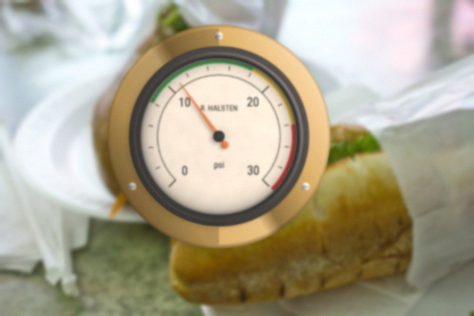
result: 11 psi
